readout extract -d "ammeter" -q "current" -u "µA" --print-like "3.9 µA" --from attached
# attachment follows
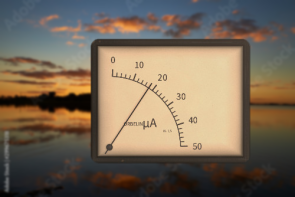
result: 18 µA
